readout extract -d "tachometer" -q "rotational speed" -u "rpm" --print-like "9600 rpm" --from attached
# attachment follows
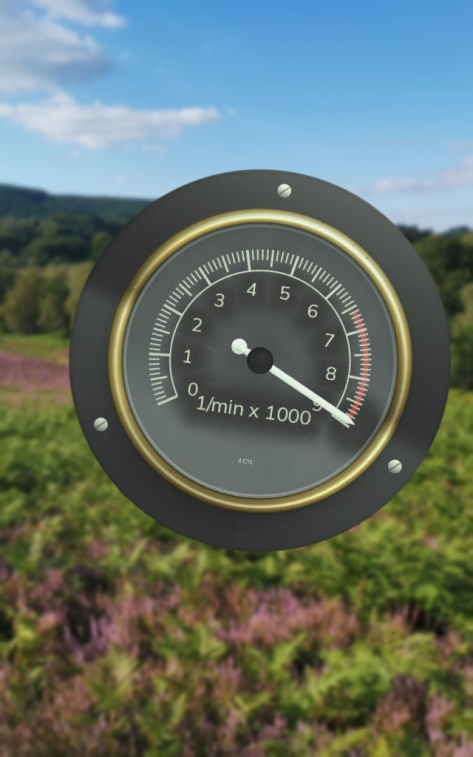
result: 8900 rpm
